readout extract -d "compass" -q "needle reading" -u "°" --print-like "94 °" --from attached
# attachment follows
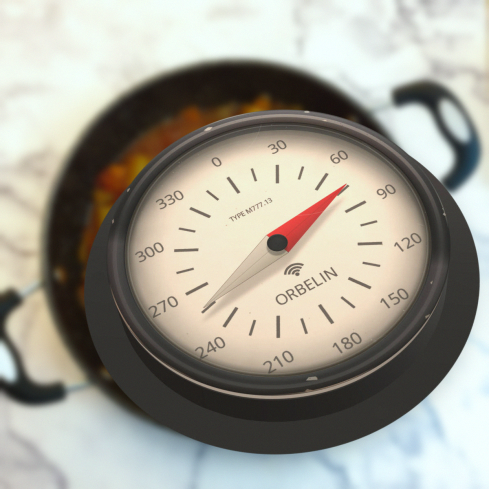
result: 75 °
